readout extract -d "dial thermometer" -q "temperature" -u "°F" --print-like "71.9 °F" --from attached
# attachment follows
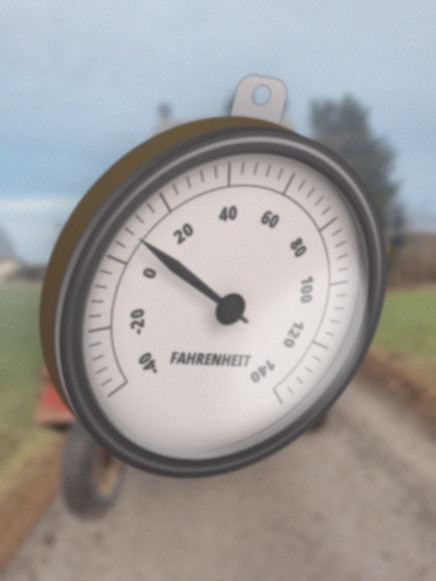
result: 8 °F
